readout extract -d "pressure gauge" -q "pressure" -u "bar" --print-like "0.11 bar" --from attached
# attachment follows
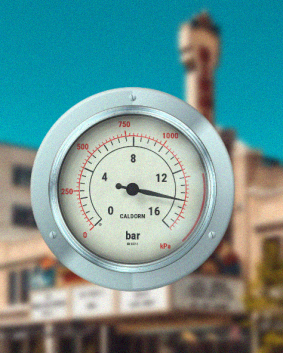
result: 14 bar
